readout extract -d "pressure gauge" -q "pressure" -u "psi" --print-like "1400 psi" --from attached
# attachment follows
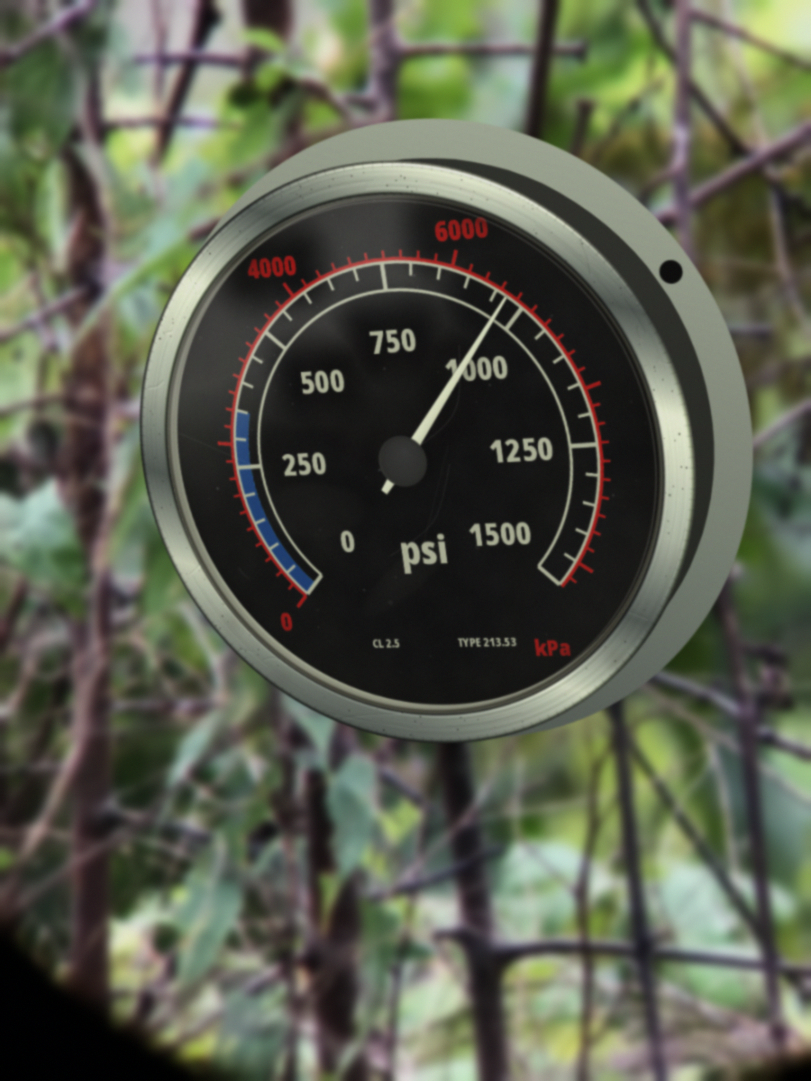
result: 975 psi
